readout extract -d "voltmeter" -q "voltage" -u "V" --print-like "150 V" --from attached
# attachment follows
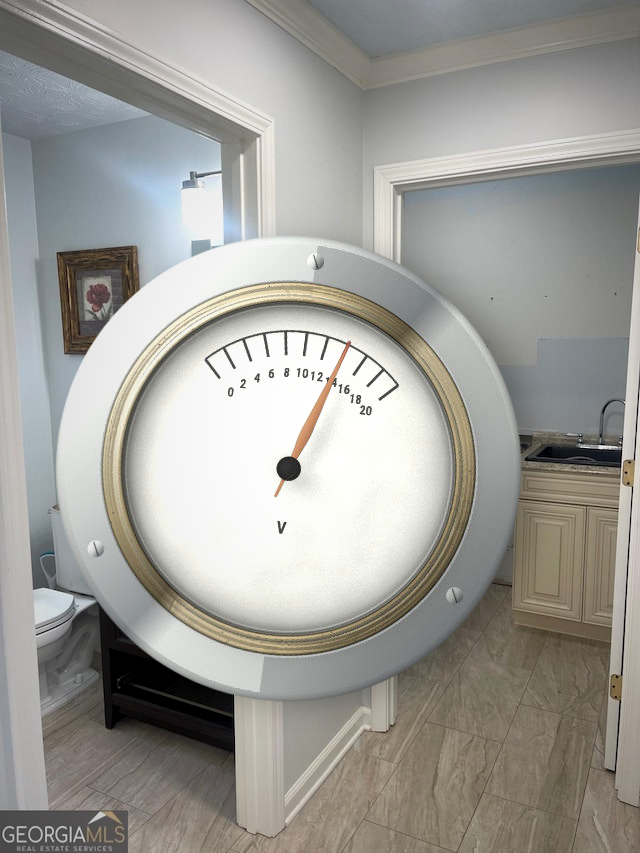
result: 14 V
